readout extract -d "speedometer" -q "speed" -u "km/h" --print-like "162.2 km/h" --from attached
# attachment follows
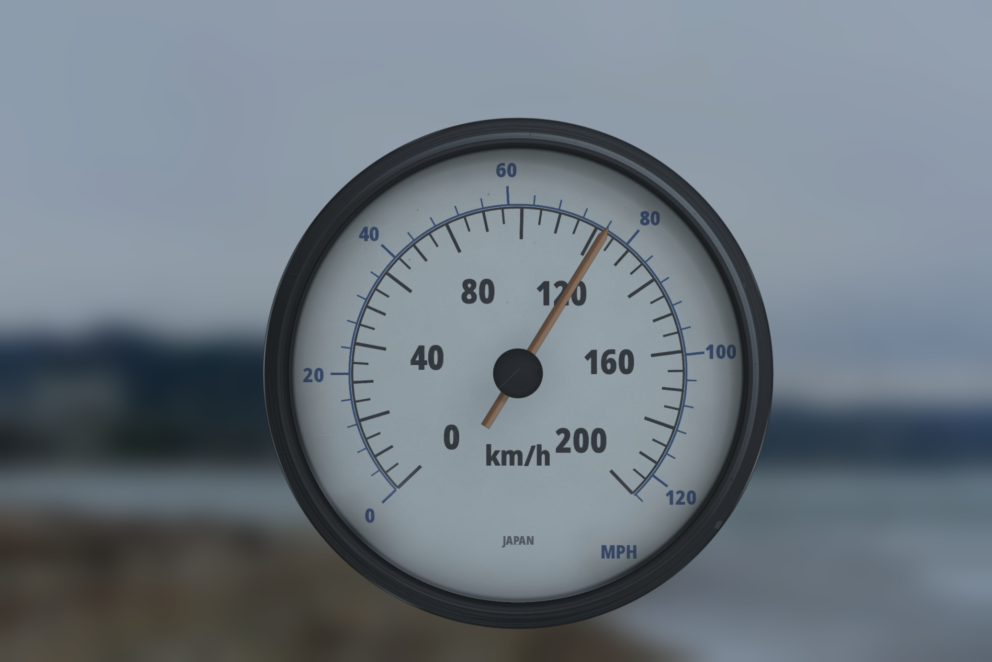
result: 122.5 km/h
